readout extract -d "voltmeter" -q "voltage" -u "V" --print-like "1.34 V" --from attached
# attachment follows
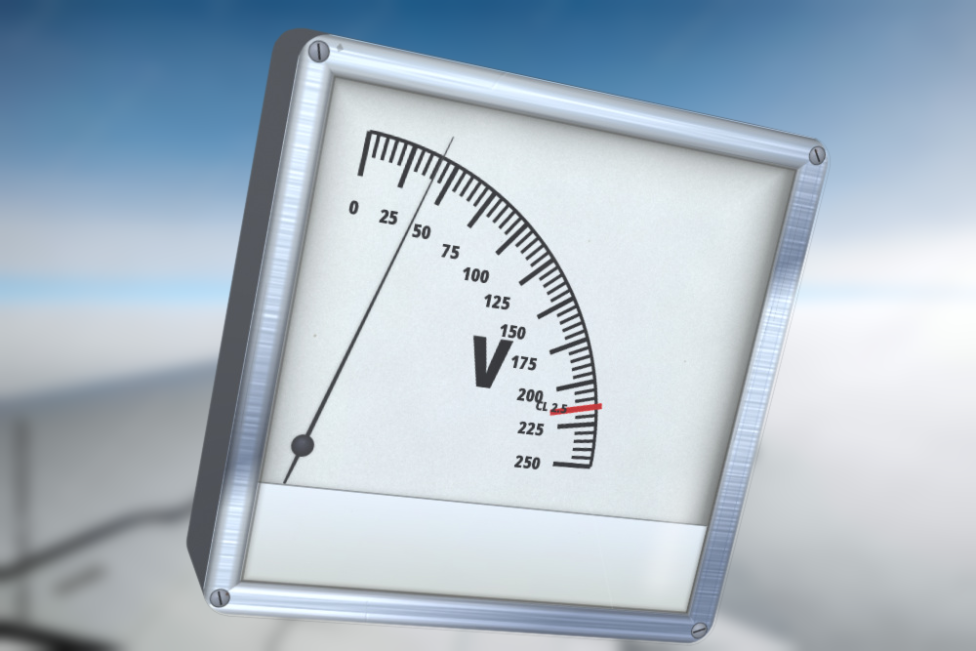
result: 40 V
